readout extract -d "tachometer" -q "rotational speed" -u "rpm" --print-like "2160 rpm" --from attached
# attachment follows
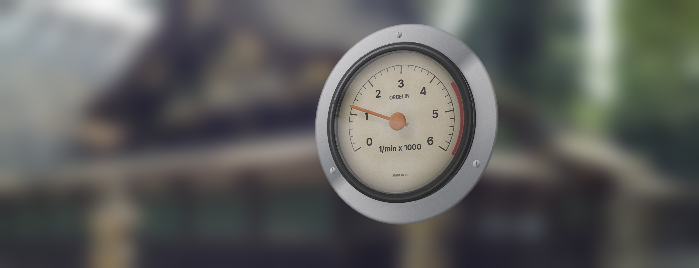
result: 1200 rpm
